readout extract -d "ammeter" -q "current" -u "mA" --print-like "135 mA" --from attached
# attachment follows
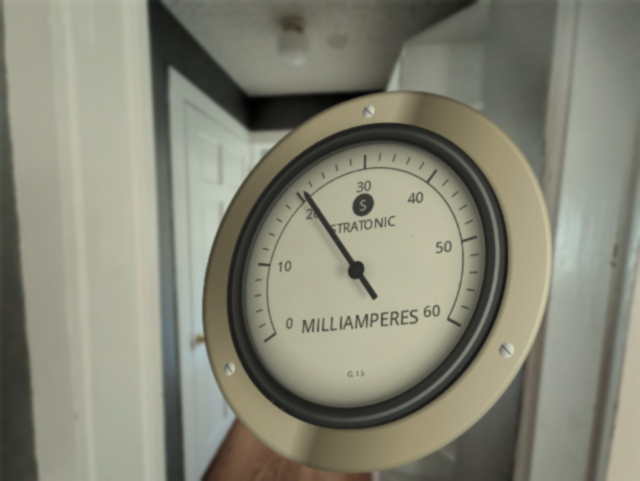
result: 21 mA
